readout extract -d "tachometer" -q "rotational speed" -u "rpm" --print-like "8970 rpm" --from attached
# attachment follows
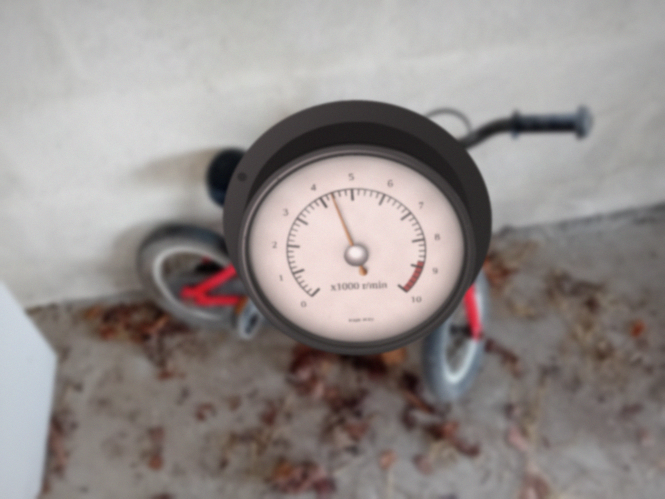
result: 4400 rpm
